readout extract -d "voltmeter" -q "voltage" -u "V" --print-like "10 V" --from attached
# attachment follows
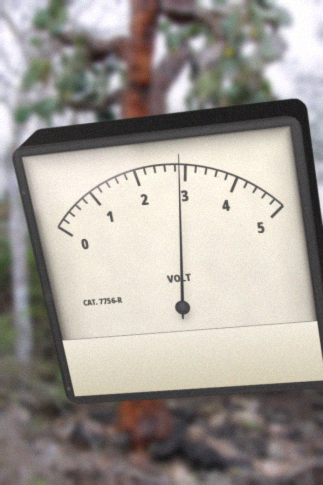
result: 2.9 V
